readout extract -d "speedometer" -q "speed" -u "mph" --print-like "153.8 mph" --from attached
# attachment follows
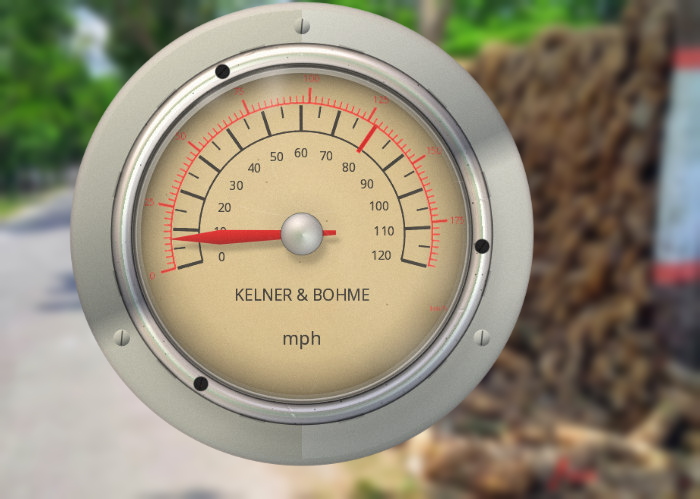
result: 7.5 mph
